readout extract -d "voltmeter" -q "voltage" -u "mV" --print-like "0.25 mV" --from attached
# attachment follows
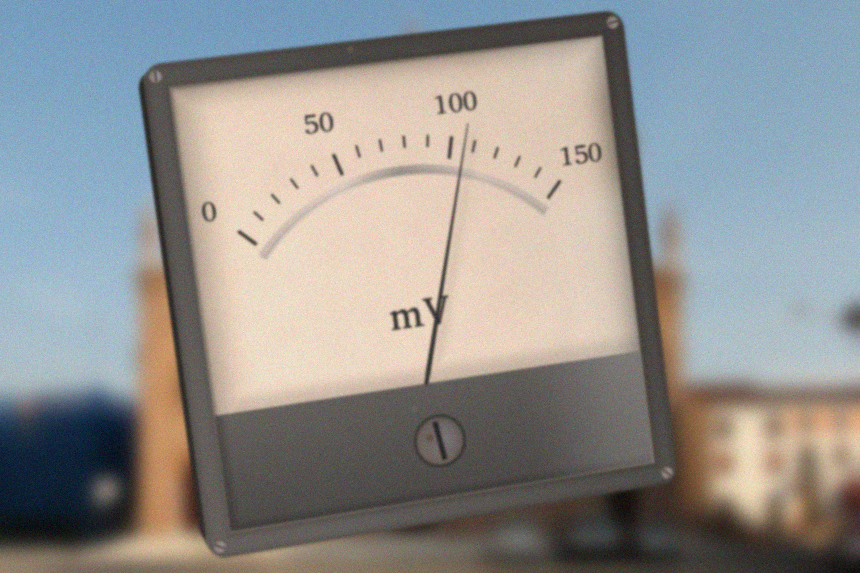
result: 105 mV
